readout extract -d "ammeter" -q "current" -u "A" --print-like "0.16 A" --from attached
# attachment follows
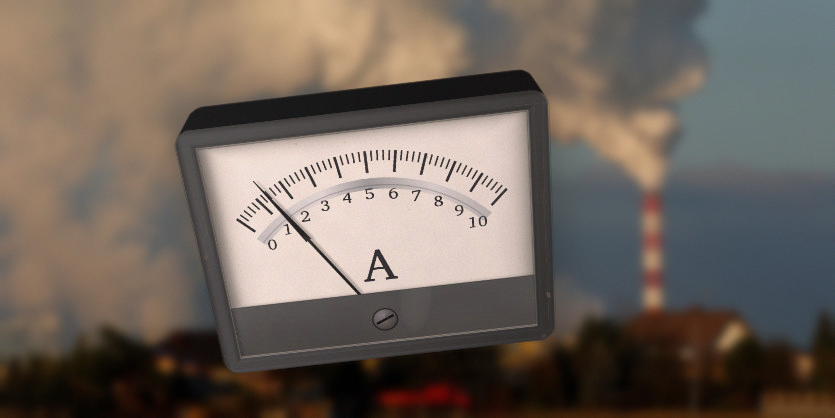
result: 1.4 A
